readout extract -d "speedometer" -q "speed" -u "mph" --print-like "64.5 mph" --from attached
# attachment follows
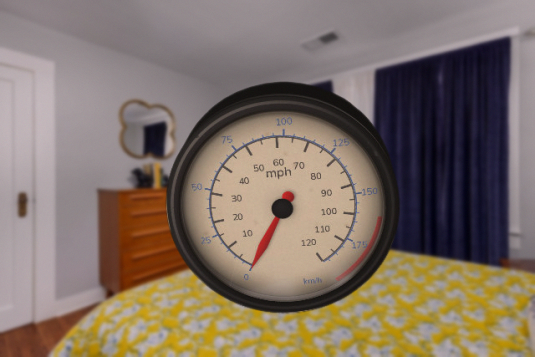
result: 0 mph
